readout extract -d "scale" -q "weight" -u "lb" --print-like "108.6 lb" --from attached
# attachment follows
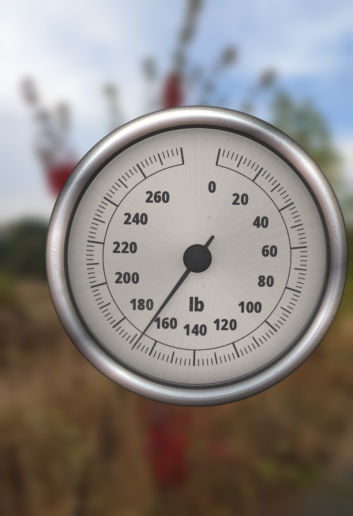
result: 168 lb
